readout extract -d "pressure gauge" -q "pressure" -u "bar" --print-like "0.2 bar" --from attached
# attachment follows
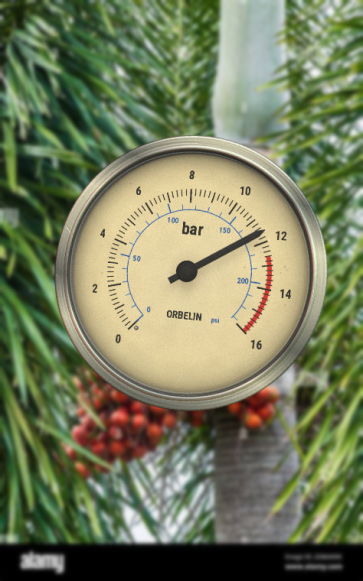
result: 11.6 bar
